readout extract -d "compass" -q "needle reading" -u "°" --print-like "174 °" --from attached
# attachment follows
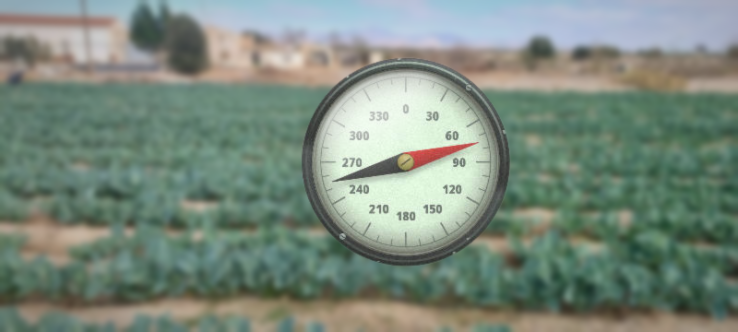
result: 75 °
